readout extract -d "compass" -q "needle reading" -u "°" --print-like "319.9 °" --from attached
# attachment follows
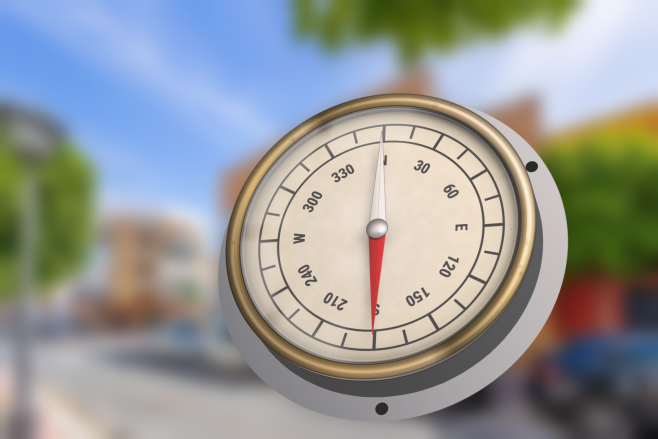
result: 180 °
